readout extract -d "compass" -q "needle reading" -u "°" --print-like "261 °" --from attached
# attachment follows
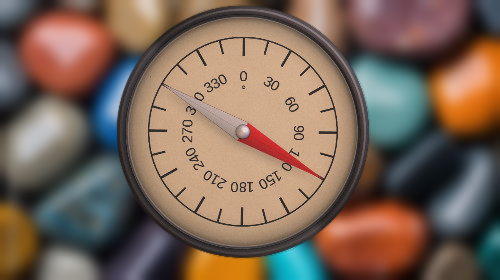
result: 120 °
